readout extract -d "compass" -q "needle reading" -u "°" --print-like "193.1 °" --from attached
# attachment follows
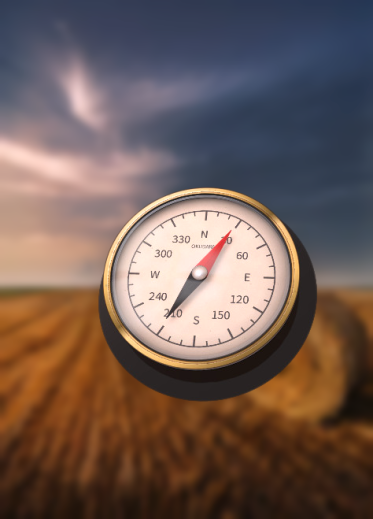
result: 30 °
